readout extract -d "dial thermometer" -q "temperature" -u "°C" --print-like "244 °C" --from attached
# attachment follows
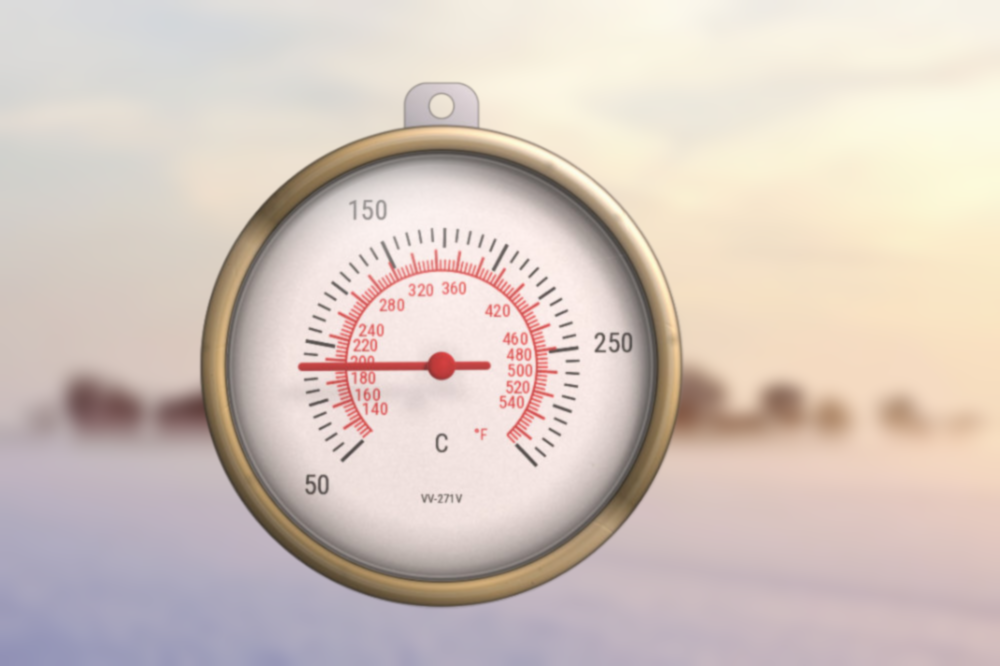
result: 90 °C
